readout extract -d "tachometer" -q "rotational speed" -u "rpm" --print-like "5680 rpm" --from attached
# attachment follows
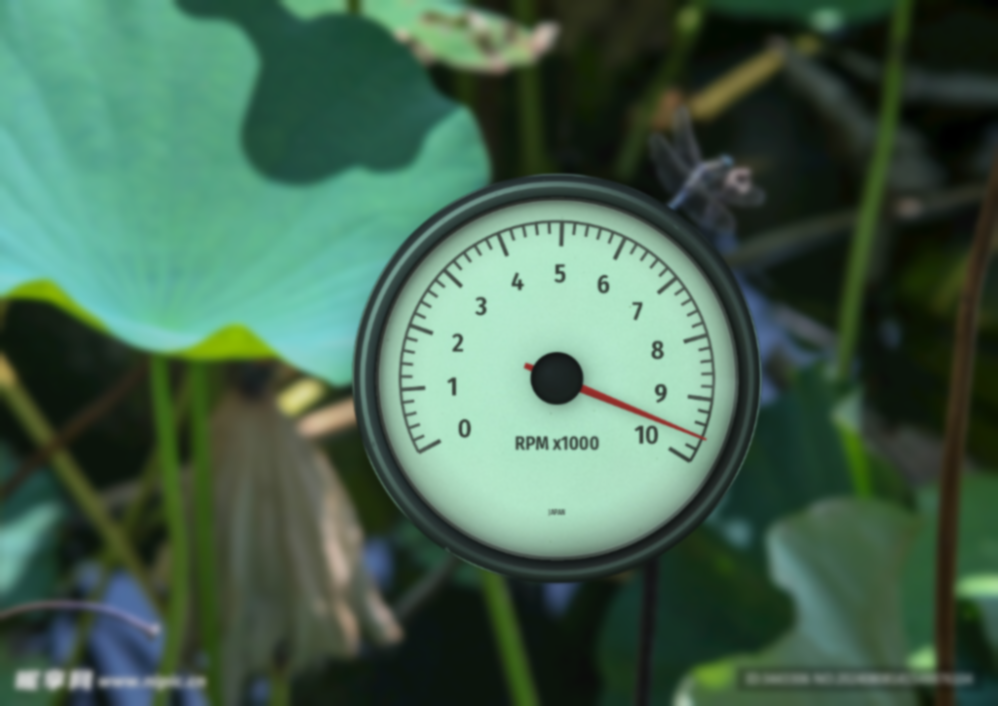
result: 9600 rpm
